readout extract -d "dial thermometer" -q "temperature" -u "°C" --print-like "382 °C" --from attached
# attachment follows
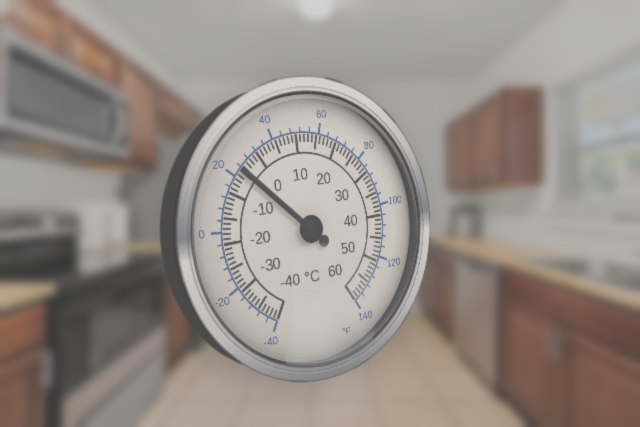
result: -5 °C
